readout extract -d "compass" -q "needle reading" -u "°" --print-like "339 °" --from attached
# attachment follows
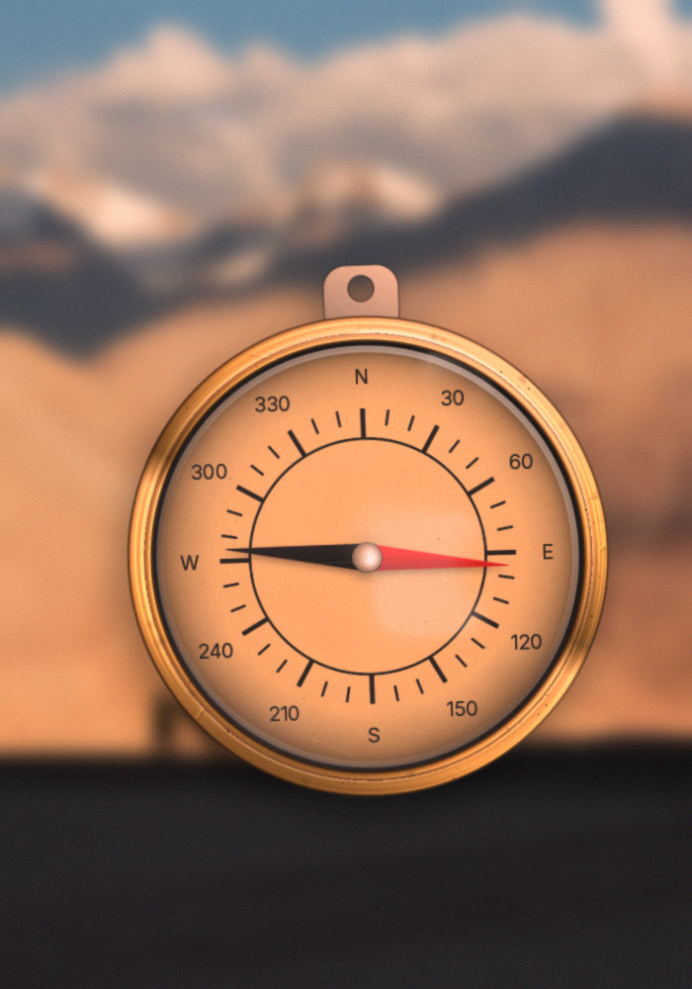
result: 95 °
